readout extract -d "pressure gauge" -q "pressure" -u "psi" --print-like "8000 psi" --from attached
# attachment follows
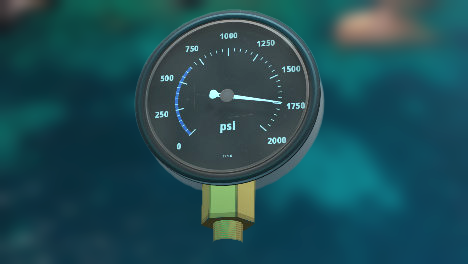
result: 1750 psi
